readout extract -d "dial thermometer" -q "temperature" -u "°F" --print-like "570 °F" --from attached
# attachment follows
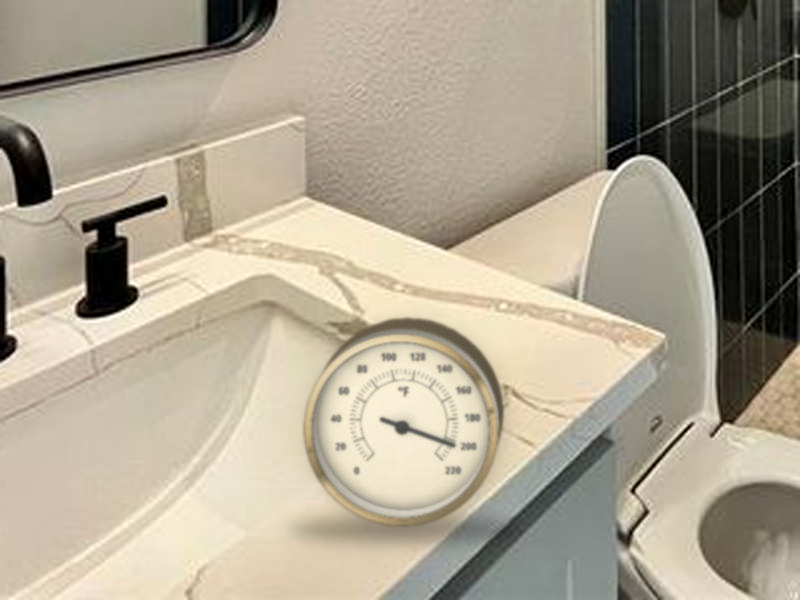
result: 200 °F
